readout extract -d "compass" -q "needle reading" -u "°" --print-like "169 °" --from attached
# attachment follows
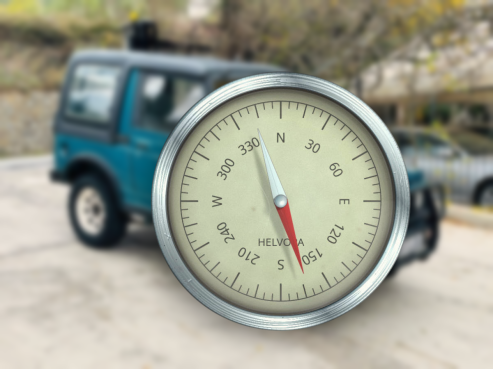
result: 162.5 °
